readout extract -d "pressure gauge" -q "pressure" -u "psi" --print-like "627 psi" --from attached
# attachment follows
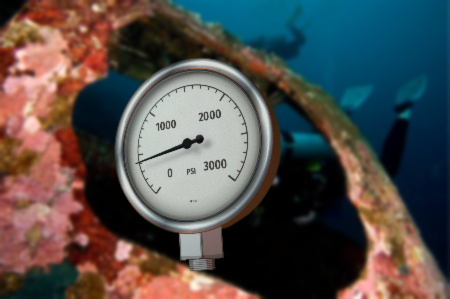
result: 400 psi
